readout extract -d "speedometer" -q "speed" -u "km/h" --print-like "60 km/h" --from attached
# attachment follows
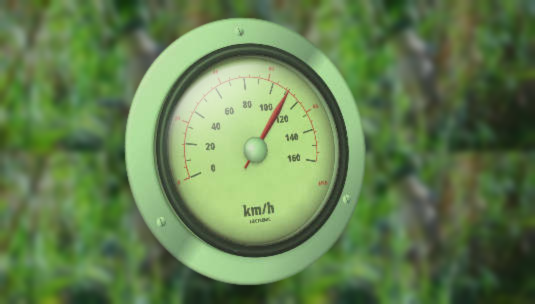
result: 110 km/h
